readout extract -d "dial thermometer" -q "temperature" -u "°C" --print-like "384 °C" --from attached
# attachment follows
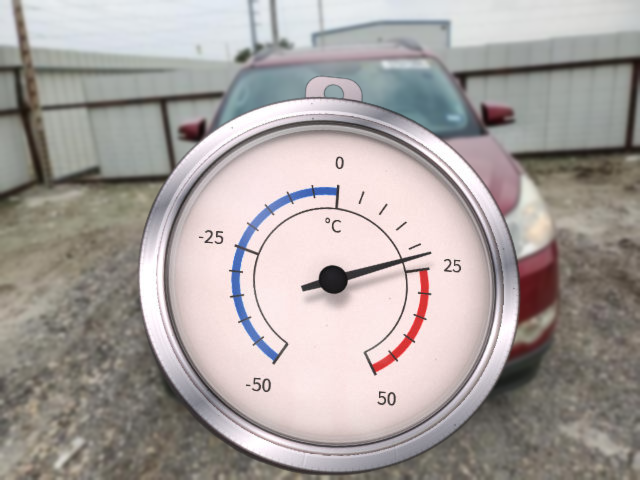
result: 22.5 °C
